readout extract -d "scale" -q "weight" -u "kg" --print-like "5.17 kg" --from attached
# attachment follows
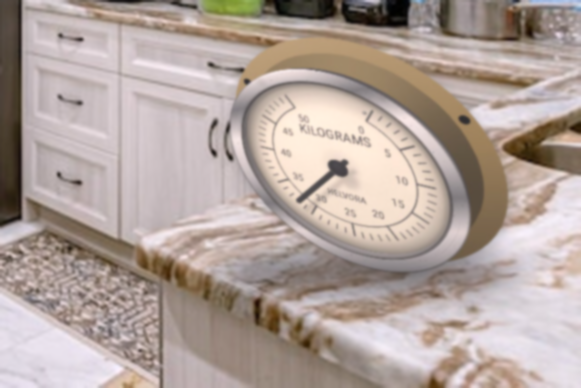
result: 32 kg
